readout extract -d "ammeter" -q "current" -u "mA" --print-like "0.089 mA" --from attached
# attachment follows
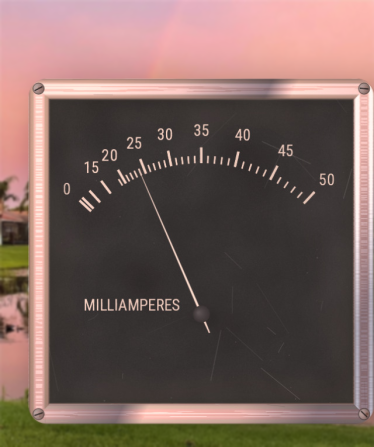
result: 24 mA
